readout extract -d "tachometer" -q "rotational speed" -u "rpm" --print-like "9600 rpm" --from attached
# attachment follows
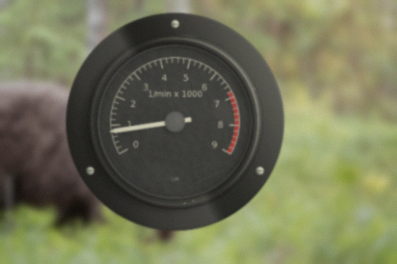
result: 800 rpm
